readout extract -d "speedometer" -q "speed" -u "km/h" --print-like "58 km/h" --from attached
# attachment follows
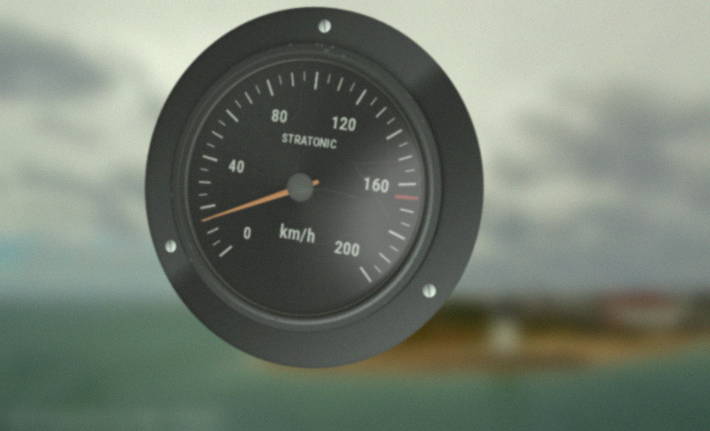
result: 15 km/h
